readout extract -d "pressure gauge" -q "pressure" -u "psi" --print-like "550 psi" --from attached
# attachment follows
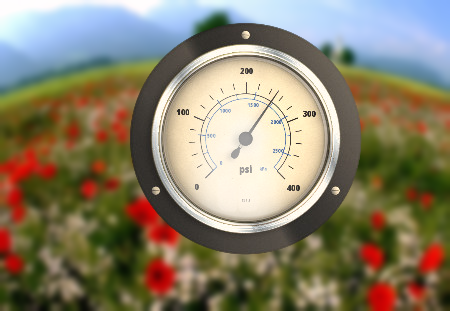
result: 250 psi
